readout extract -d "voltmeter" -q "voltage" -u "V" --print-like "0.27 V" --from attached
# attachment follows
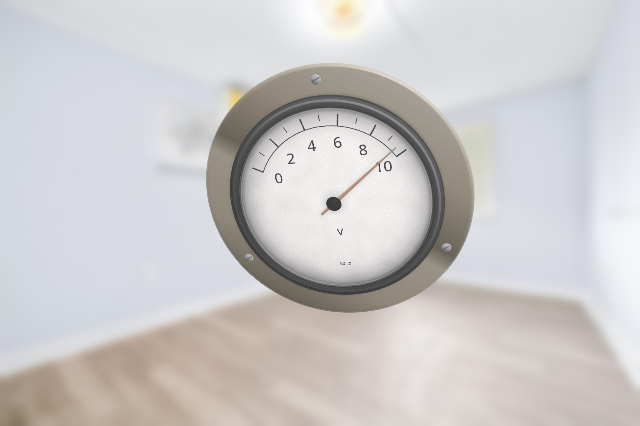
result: 9.5 V
